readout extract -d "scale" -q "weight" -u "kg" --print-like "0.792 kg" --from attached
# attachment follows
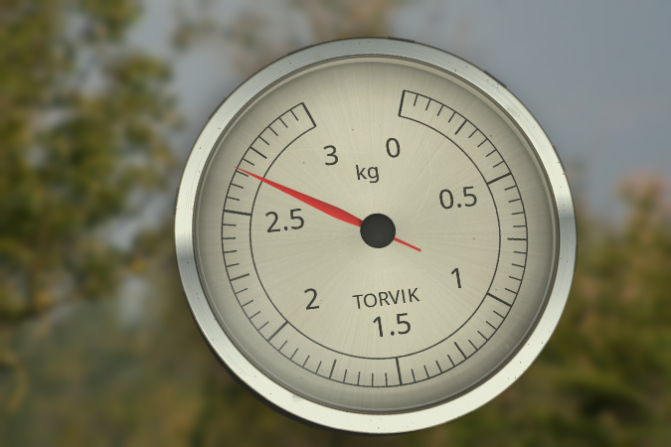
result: 2.65 kg
